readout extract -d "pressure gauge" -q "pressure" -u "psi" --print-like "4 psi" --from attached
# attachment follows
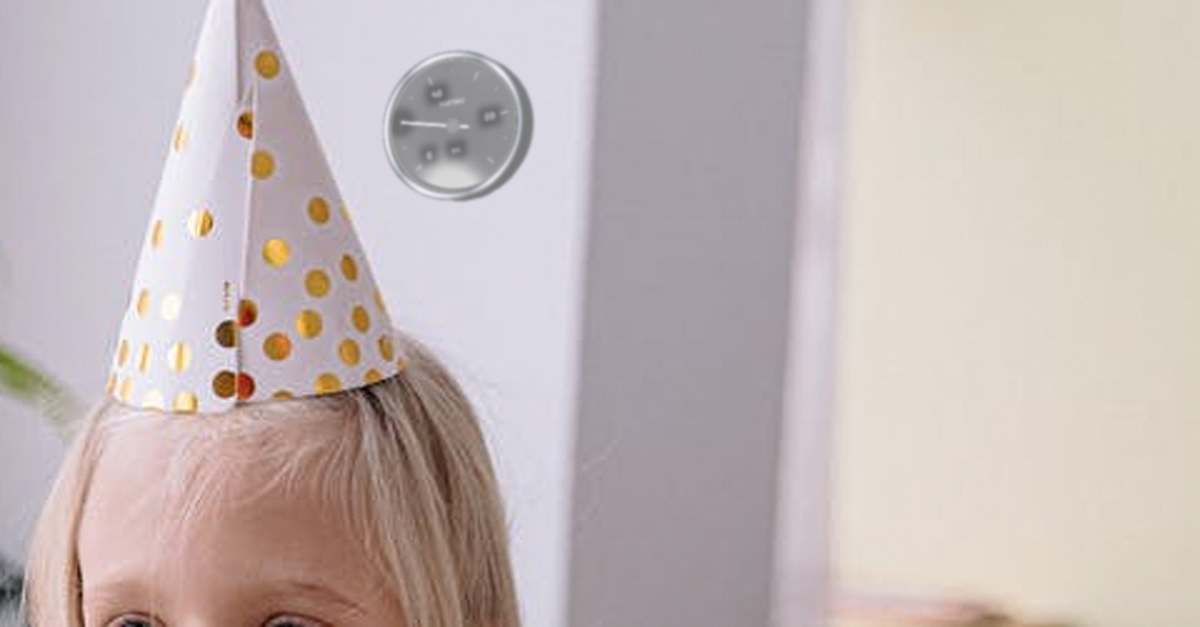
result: 20 psi
